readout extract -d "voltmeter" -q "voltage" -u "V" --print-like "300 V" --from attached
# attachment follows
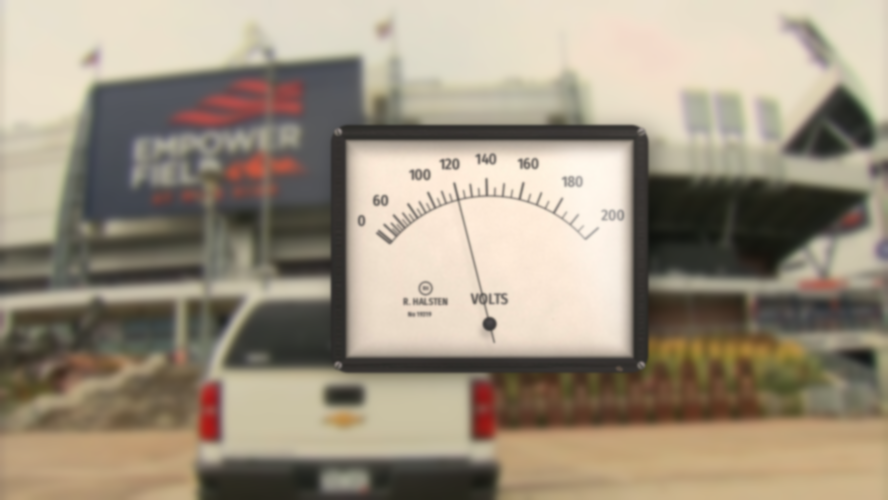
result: 120 V
